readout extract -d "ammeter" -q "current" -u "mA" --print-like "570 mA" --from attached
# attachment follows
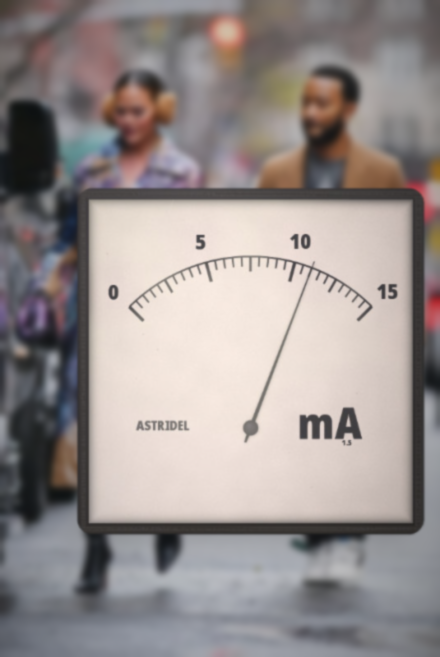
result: 11 mA
